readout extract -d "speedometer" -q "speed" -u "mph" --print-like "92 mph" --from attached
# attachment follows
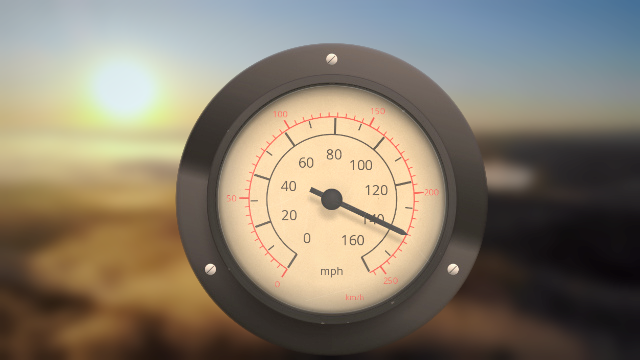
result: 140 mph
